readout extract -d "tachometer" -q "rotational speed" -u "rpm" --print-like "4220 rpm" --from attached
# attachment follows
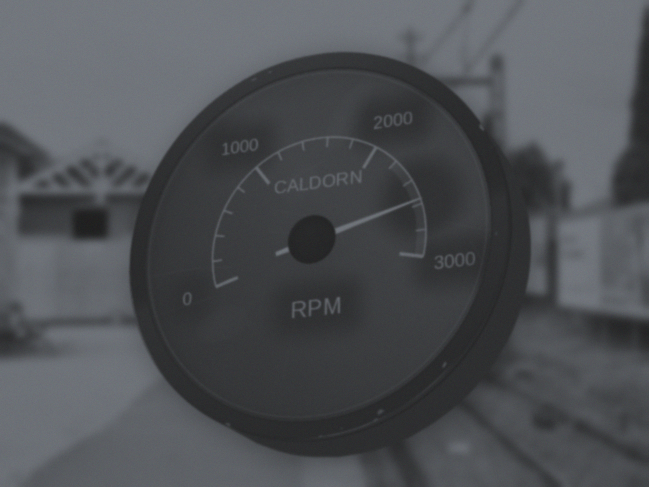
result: 2600 rpm
